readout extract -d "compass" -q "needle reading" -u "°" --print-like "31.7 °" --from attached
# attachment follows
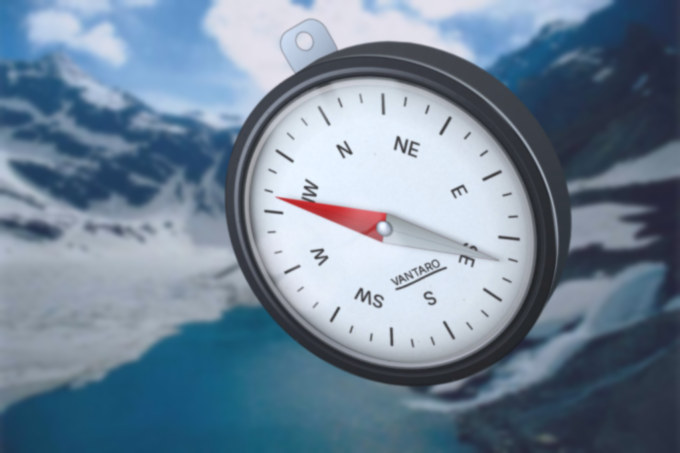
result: 310 °
